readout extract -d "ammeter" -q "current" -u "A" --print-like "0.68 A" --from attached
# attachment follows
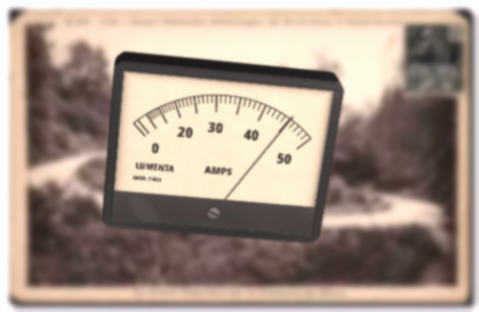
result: 45 A
